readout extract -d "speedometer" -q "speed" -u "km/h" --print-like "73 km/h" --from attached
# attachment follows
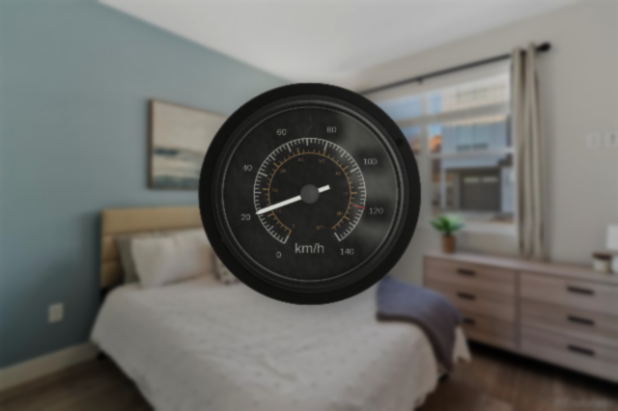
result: 20 km/h
